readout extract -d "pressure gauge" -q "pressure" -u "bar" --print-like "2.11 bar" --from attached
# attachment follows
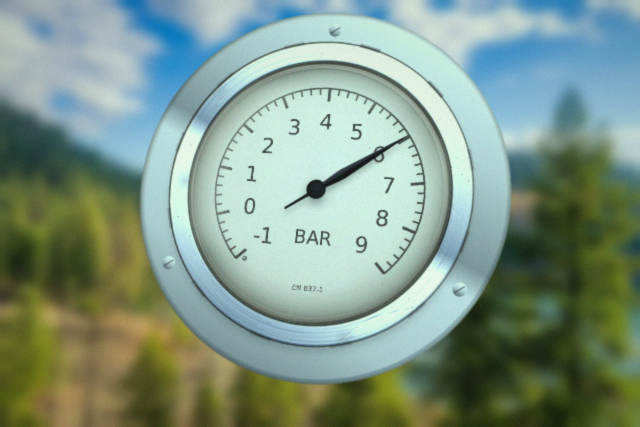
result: 6 bar
